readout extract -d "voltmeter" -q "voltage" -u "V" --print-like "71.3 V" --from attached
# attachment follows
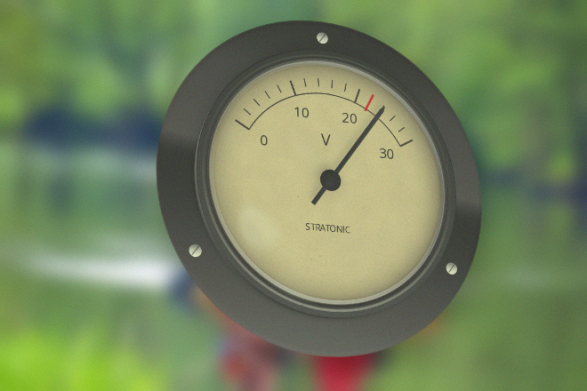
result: 24 V
